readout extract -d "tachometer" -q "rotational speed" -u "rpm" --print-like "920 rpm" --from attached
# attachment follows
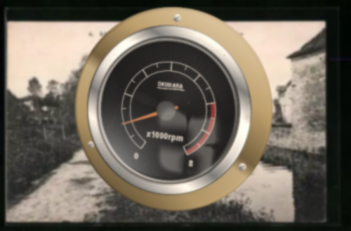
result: 1000 rpm
